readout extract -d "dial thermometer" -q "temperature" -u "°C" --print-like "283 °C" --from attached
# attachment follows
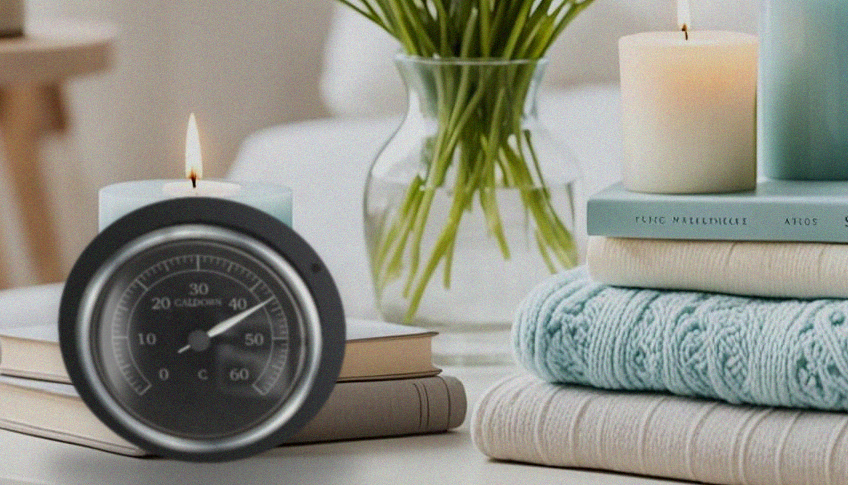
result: 43 °C
